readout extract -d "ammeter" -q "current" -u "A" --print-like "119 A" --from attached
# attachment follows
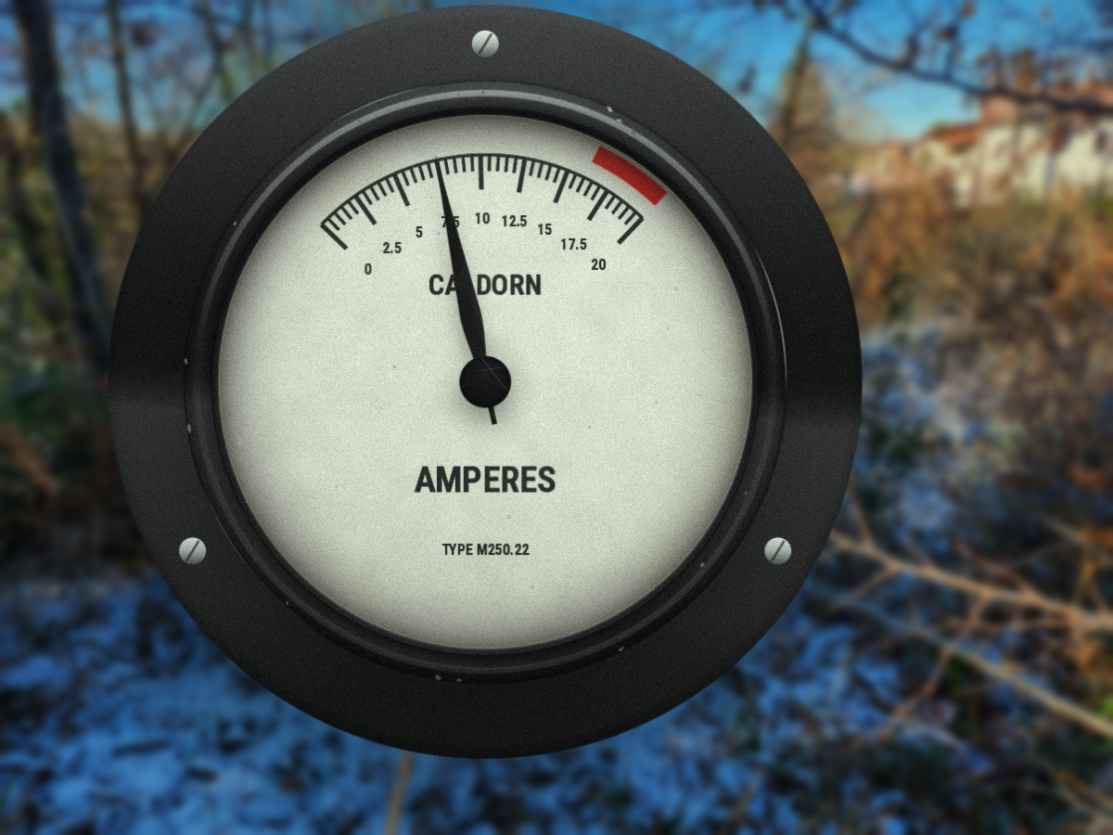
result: 7.5 A
